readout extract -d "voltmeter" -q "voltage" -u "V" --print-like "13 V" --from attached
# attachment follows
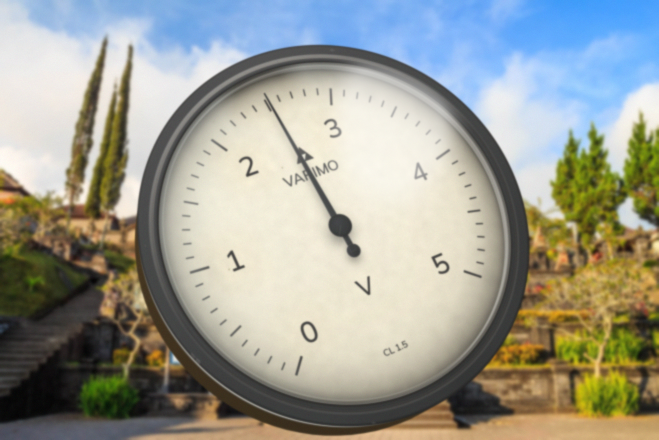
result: 2.5 V
